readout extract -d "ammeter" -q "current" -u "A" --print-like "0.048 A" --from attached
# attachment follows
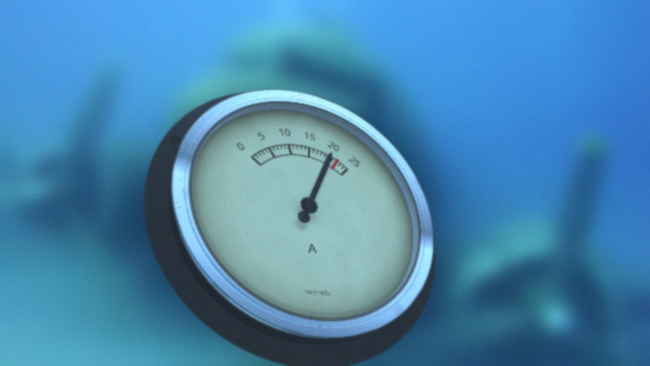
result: 20 A
